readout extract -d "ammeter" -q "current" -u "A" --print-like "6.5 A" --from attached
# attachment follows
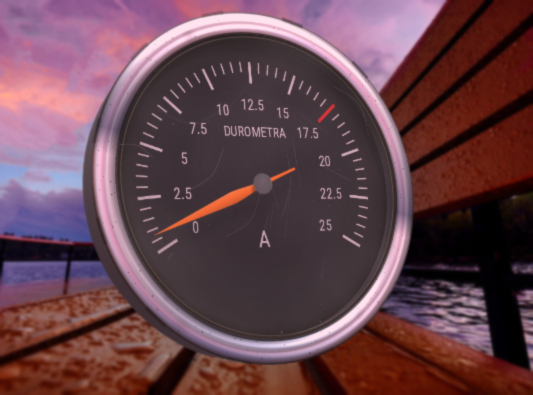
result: 0.75 A
